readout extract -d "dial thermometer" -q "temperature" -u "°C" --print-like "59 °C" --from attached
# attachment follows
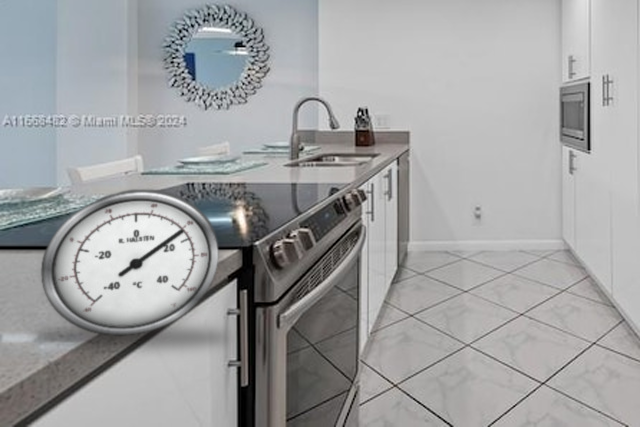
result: 16 °C
